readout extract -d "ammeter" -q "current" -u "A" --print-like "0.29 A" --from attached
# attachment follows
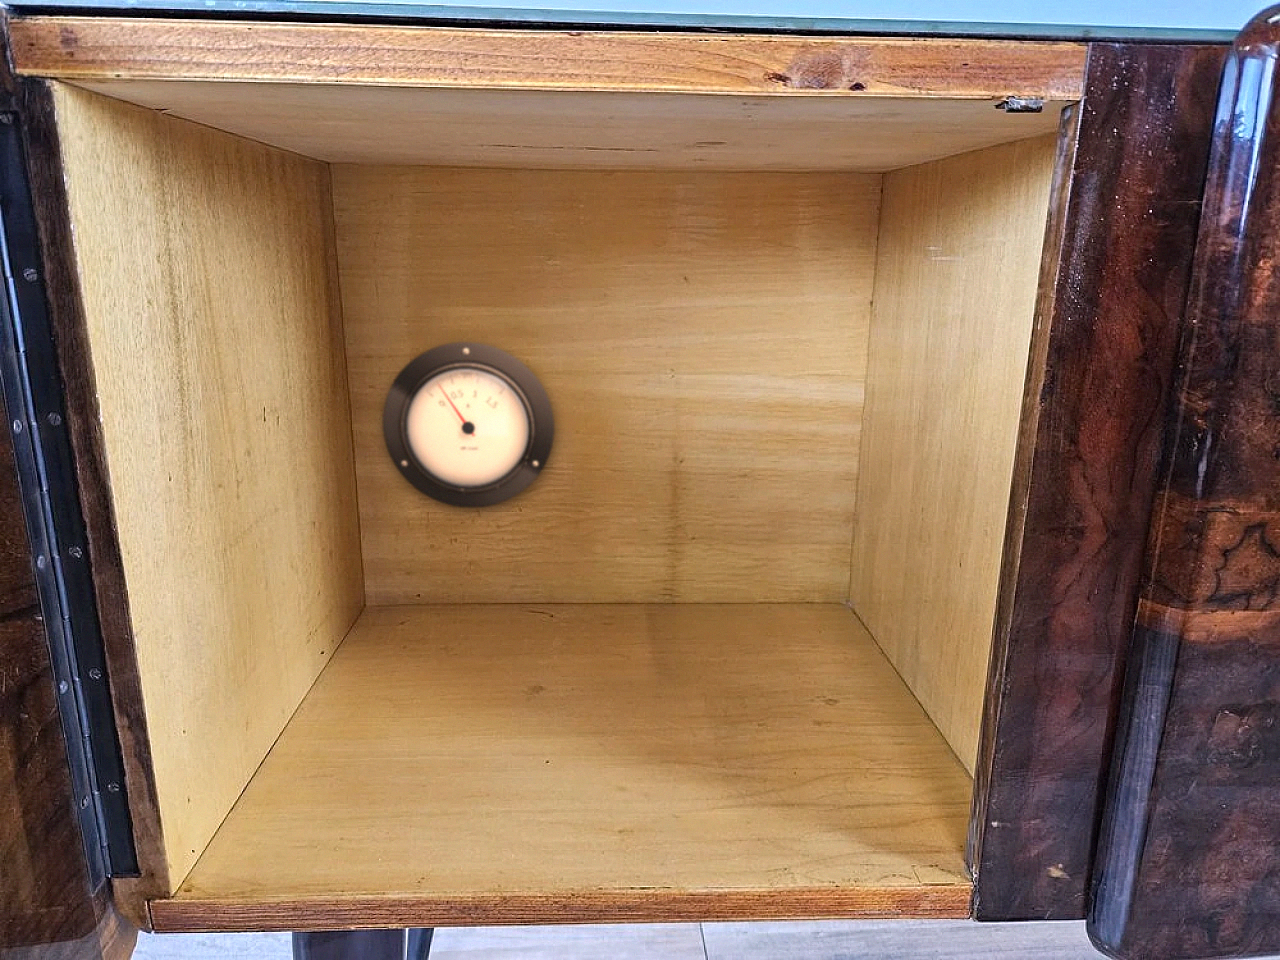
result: 0.25 A
